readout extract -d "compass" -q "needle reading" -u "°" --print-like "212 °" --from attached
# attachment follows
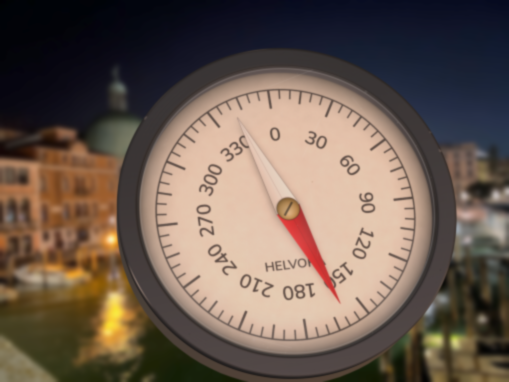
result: 160 °
